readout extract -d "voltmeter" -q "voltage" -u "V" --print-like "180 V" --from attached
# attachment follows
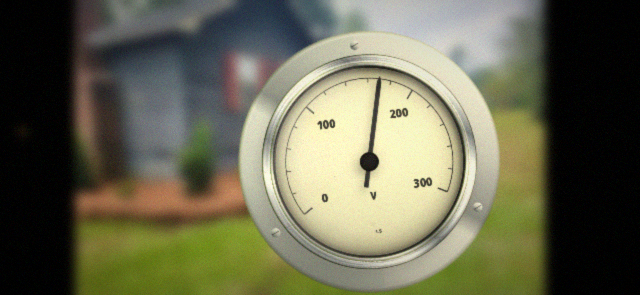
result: 170 V
